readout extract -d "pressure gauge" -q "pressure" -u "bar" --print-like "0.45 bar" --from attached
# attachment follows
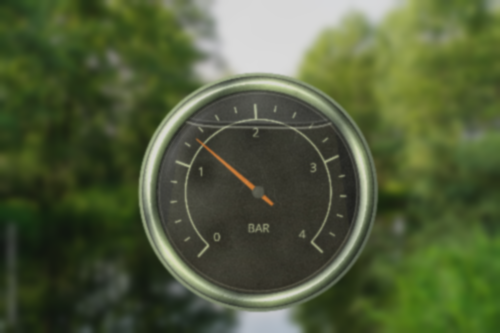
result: 1.3 bar
